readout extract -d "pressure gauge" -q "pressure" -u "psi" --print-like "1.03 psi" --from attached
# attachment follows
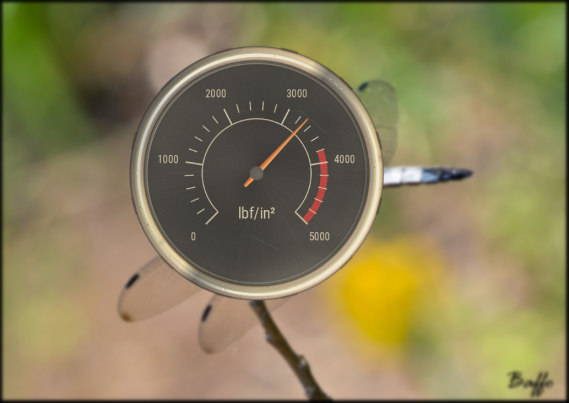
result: 3300 psi
